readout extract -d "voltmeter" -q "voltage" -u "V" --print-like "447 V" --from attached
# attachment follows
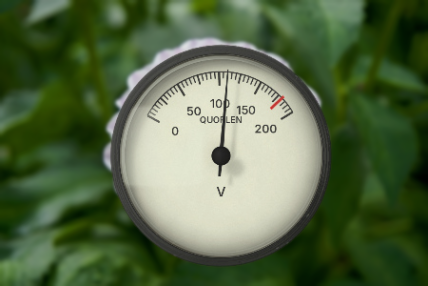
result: 110 V
